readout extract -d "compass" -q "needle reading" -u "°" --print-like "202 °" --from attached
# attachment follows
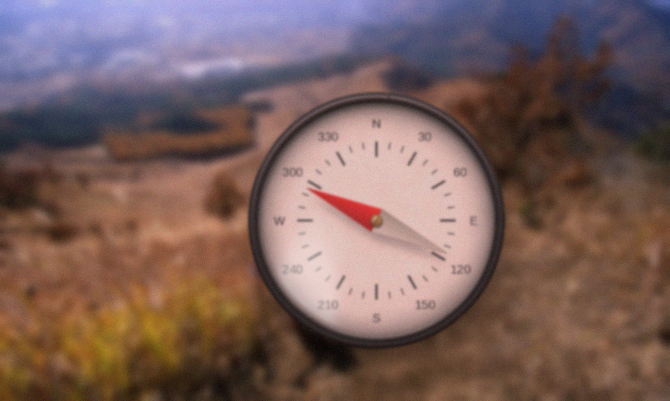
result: 295 °
